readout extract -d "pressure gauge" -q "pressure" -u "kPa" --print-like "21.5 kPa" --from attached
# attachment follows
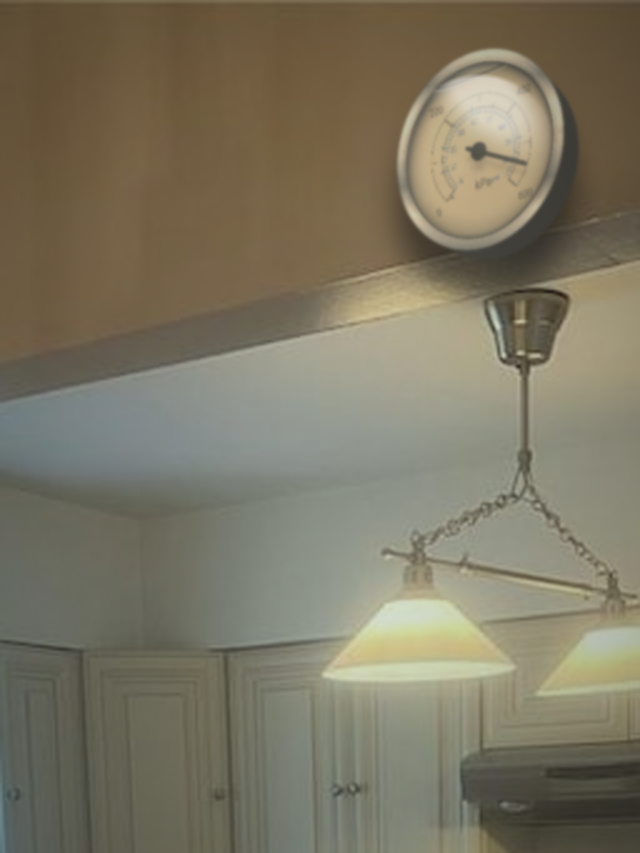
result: 550 kPa
